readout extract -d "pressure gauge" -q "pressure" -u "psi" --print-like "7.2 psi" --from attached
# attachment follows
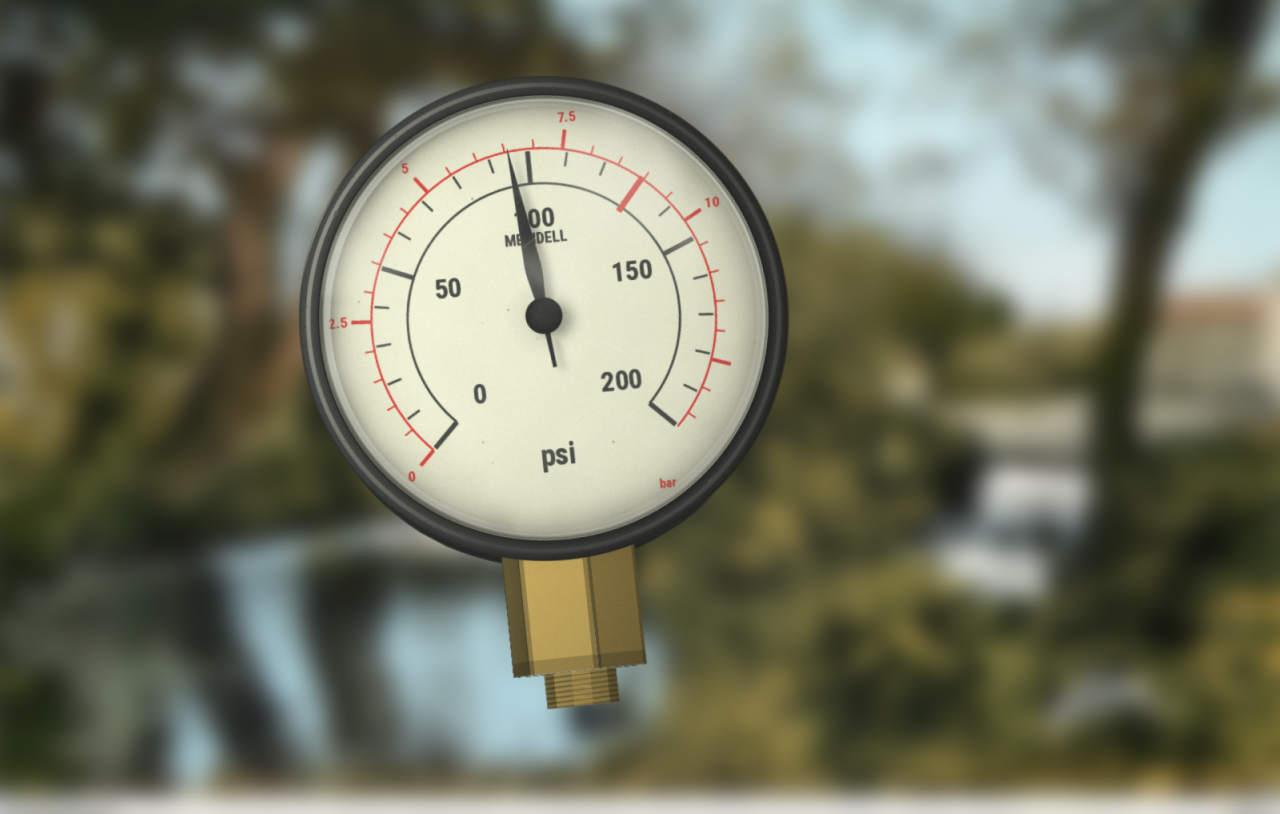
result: 95 psi
